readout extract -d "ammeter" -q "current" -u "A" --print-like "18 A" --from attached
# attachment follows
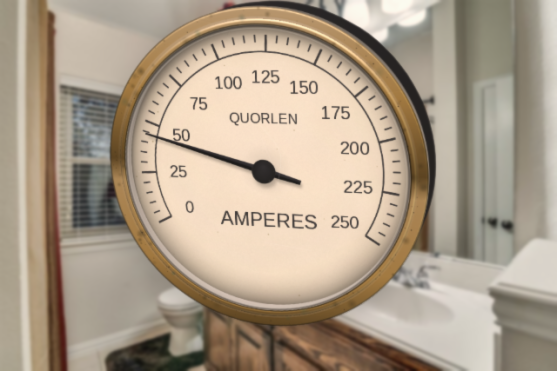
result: 45 A
